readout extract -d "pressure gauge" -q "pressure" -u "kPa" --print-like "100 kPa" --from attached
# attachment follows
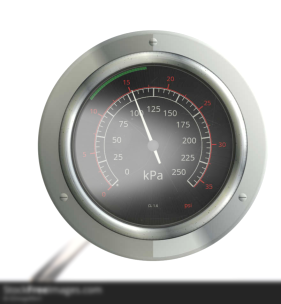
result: 105 kPa
